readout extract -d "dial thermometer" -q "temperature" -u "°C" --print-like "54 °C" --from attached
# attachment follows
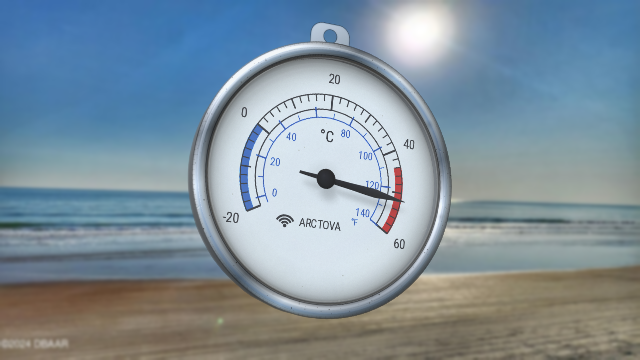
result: 52 °C
